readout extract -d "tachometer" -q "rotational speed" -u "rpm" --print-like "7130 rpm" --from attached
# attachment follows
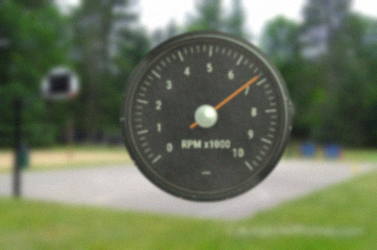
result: 6800 rpm
